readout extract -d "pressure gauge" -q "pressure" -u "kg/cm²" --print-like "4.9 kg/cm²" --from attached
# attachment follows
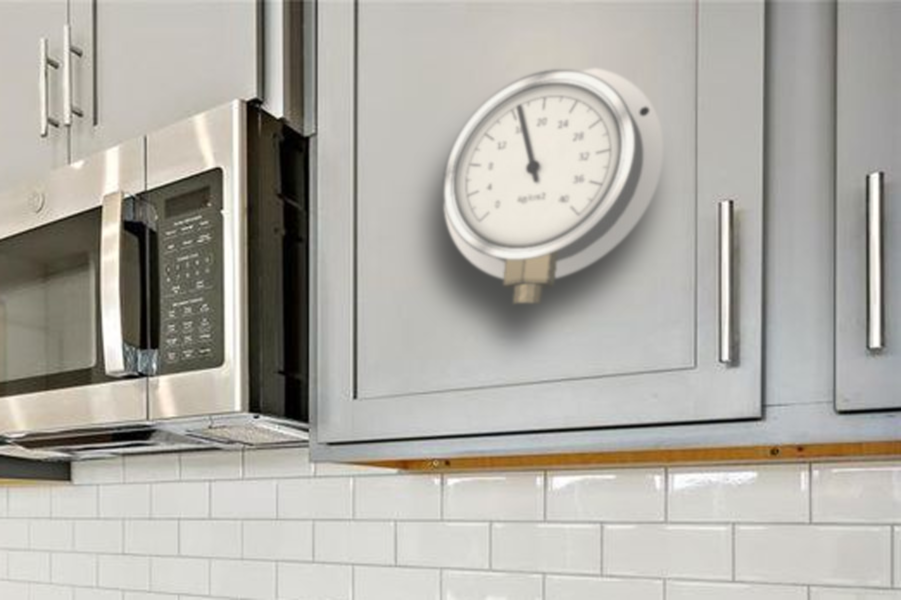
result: 17 kg/cm²
